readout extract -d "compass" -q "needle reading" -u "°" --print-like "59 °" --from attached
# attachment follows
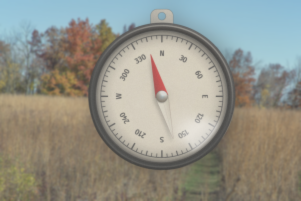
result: 345 °
